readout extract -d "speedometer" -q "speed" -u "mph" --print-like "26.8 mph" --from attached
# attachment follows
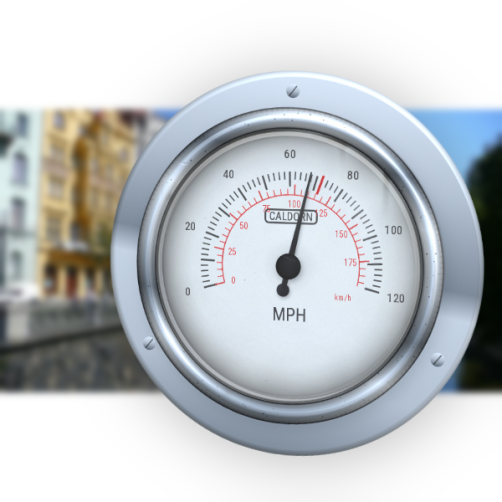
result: 68 mph
